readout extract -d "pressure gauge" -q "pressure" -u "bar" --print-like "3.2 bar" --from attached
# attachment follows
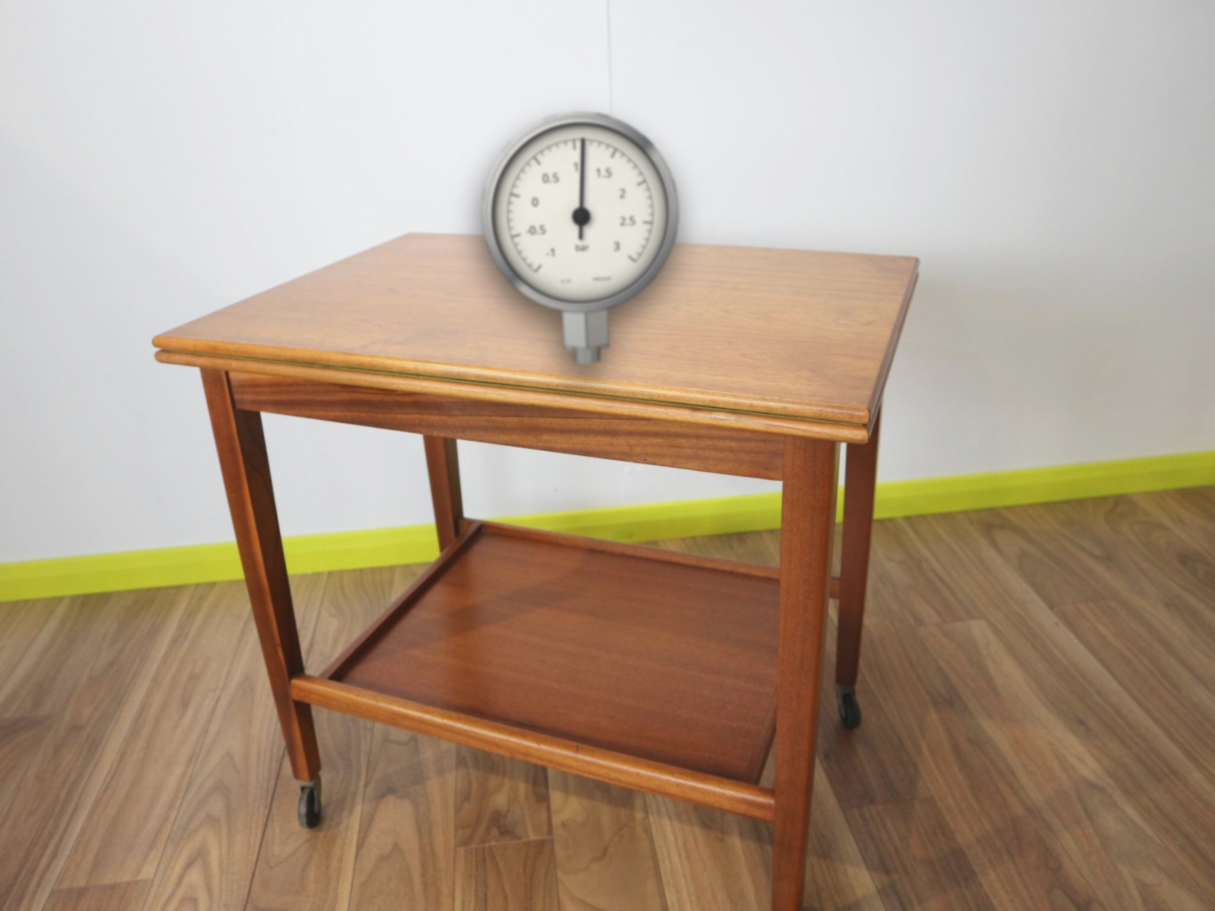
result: 1.1 bar
